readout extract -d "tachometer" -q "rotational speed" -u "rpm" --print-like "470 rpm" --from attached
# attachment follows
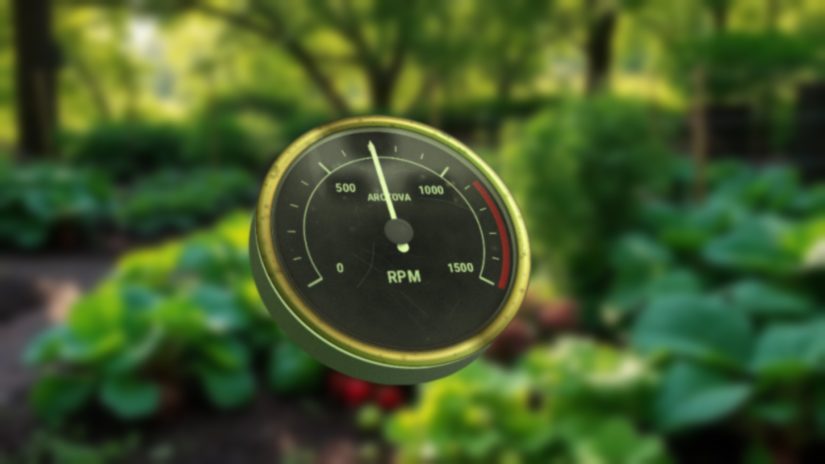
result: 700 rpm
